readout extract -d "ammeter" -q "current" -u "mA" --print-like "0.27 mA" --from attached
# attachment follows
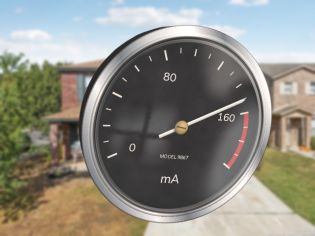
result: 150 mA
